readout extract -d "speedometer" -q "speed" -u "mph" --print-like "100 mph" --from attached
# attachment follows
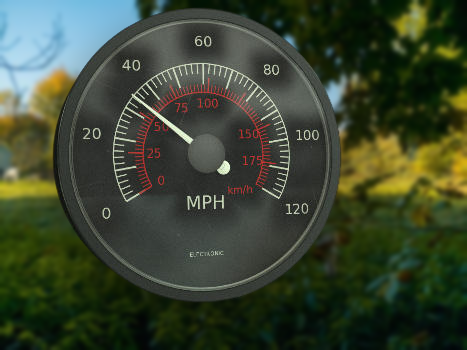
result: 34 mph
